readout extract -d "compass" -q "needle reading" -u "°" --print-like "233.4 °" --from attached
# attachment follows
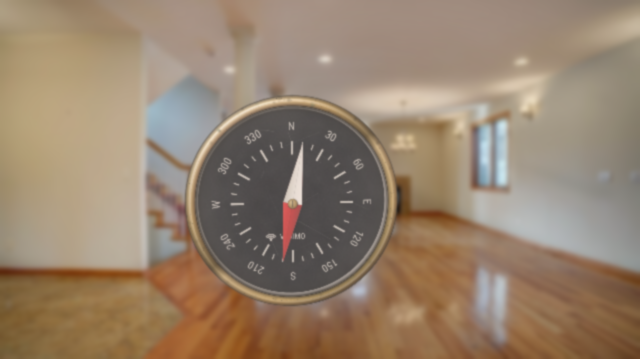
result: 190 °
